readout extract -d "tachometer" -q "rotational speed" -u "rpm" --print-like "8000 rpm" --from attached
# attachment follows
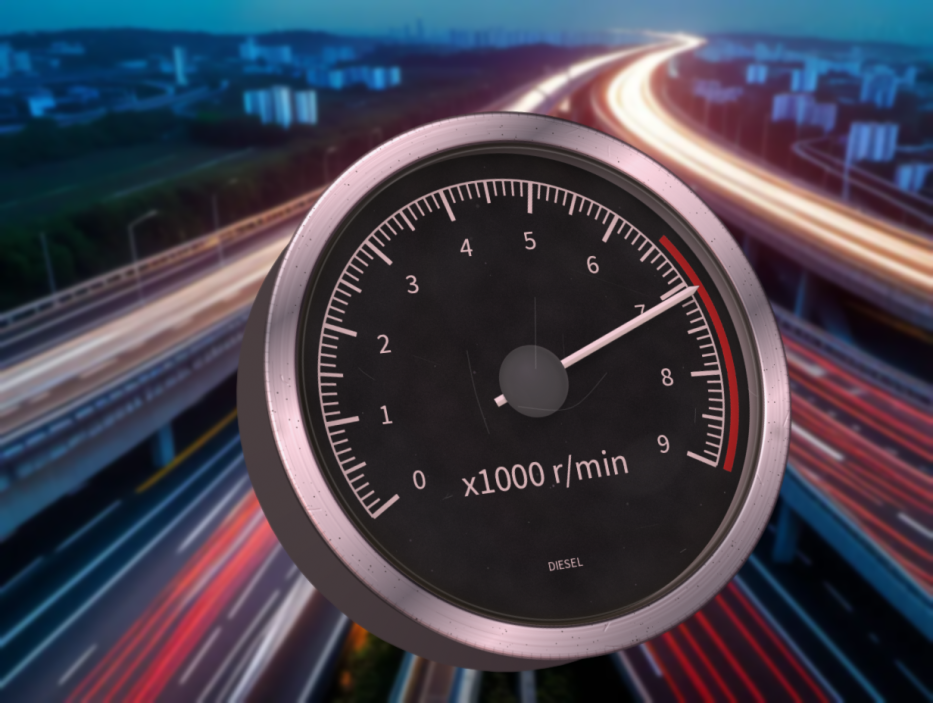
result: 7100 rpm
